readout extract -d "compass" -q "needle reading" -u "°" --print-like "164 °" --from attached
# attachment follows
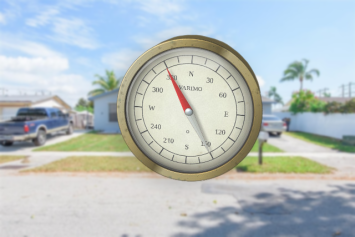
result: 330 °
